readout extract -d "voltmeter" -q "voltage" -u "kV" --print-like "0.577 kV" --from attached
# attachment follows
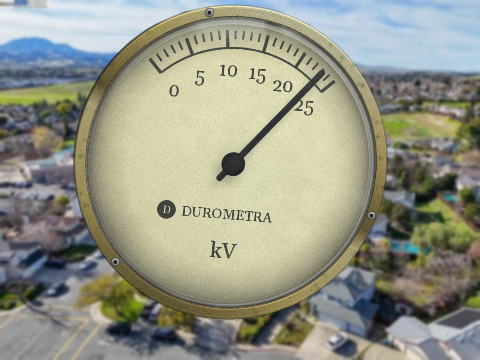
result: 23 kV
